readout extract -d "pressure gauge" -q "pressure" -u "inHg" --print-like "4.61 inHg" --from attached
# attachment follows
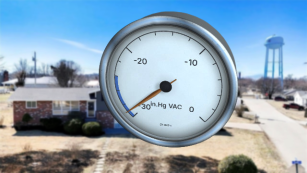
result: -29 inHg
